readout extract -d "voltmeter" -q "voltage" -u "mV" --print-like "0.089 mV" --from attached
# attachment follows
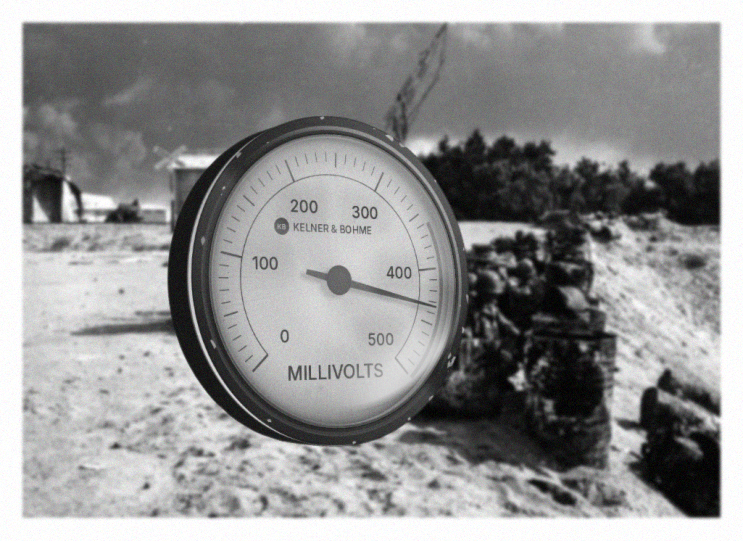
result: 435 mV
